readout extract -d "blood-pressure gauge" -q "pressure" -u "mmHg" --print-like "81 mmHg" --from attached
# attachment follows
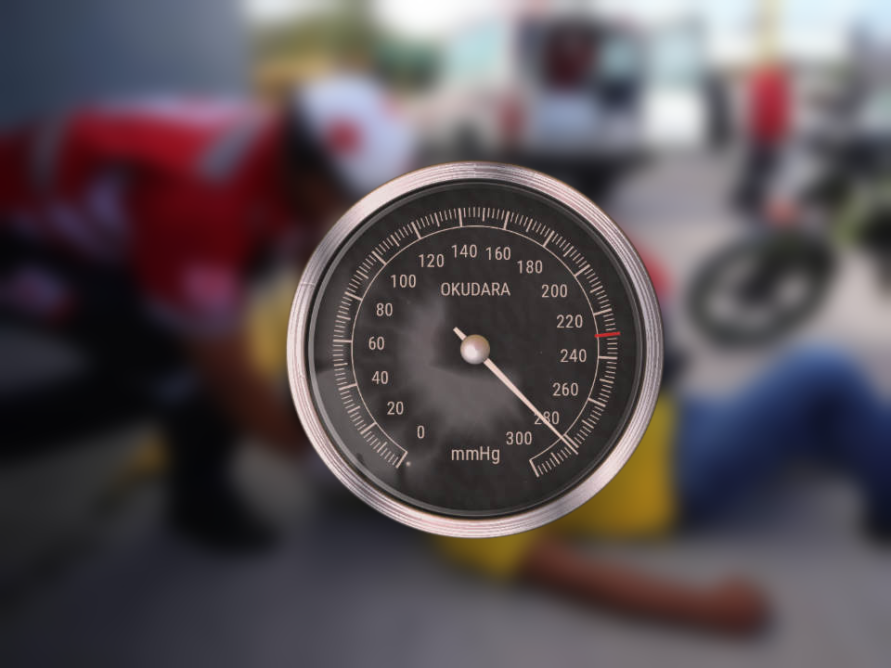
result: 282 mmHg
